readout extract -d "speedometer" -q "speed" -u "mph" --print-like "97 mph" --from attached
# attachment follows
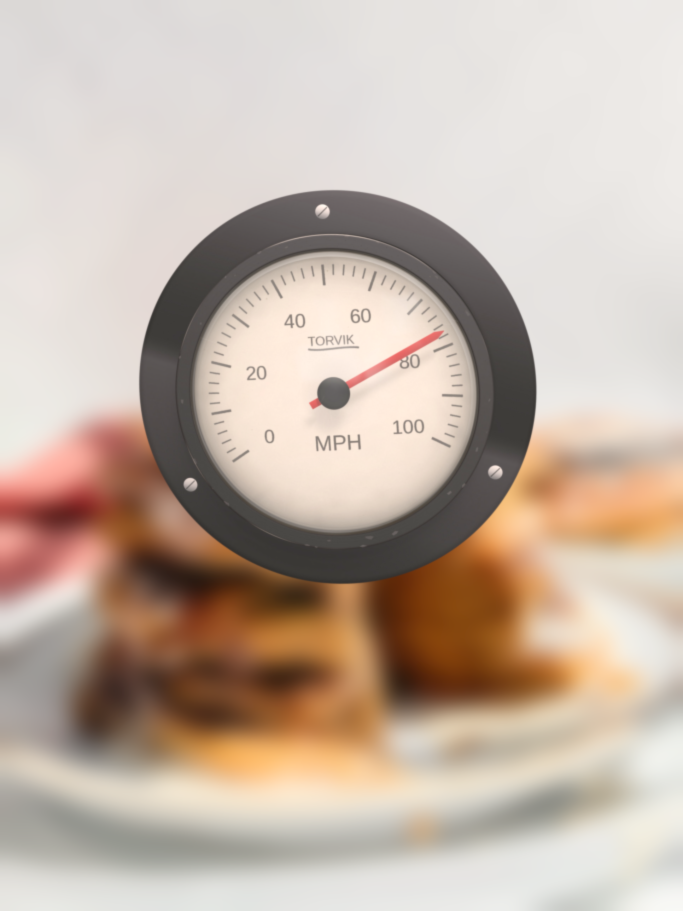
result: 77 mph
